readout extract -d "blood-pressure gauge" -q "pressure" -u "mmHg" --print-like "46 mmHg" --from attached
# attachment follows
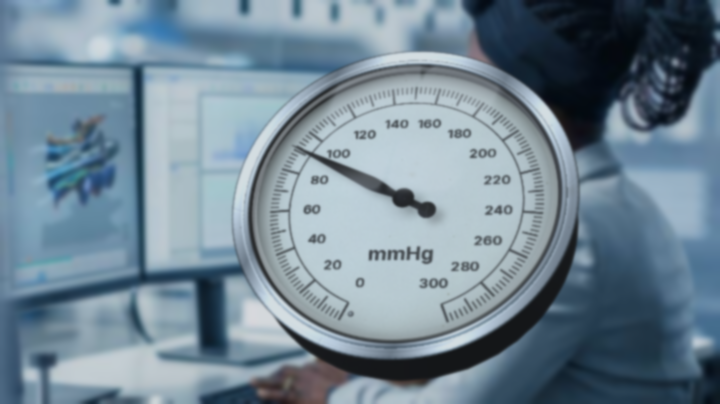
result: 90 mmHg
